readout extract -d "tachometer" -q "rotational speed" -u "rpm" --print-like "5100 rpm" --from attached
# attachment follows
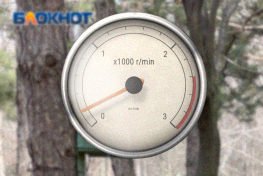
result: 200 rpm
